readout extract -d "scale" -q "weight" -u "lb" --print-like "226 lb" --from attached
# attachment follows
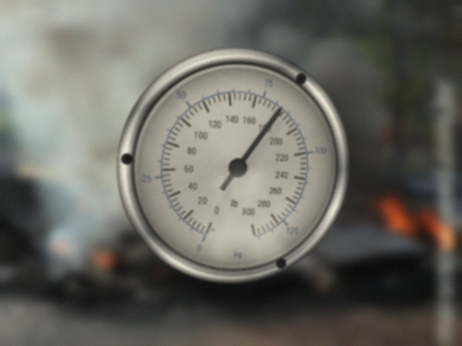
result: 180 lb
